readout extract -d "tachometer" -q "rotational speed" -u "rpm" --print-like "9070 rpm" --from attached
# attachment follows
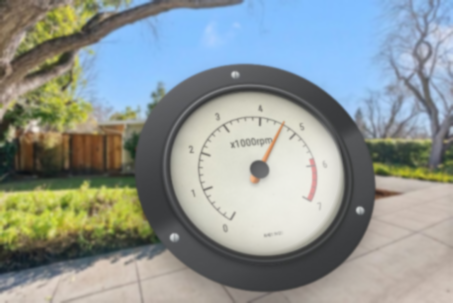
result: 4600 rpm
